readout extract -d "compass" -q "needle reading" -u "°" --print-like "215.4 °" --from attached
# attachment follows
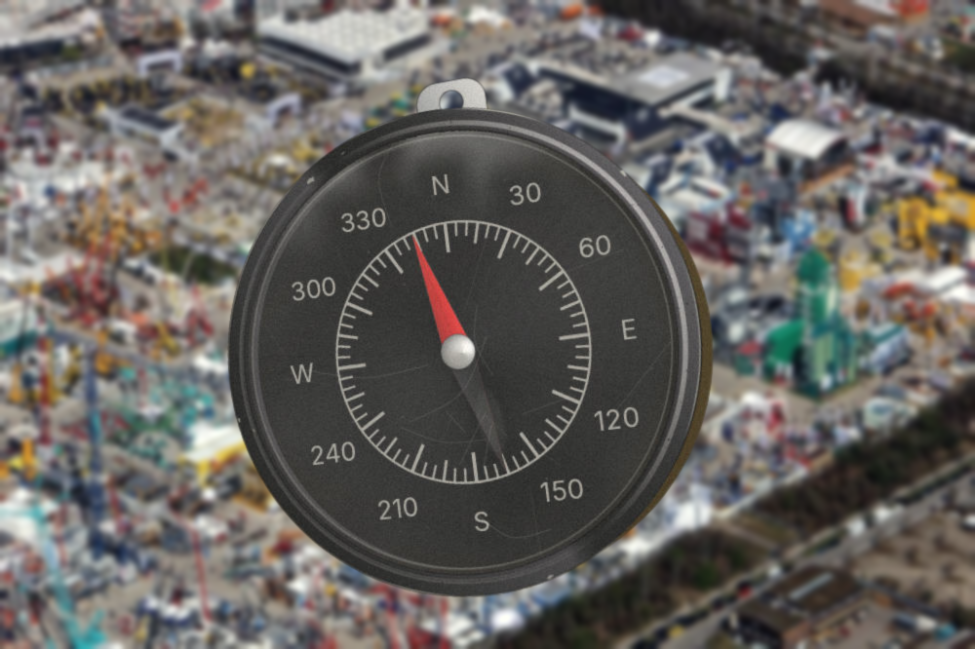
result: 345 °
